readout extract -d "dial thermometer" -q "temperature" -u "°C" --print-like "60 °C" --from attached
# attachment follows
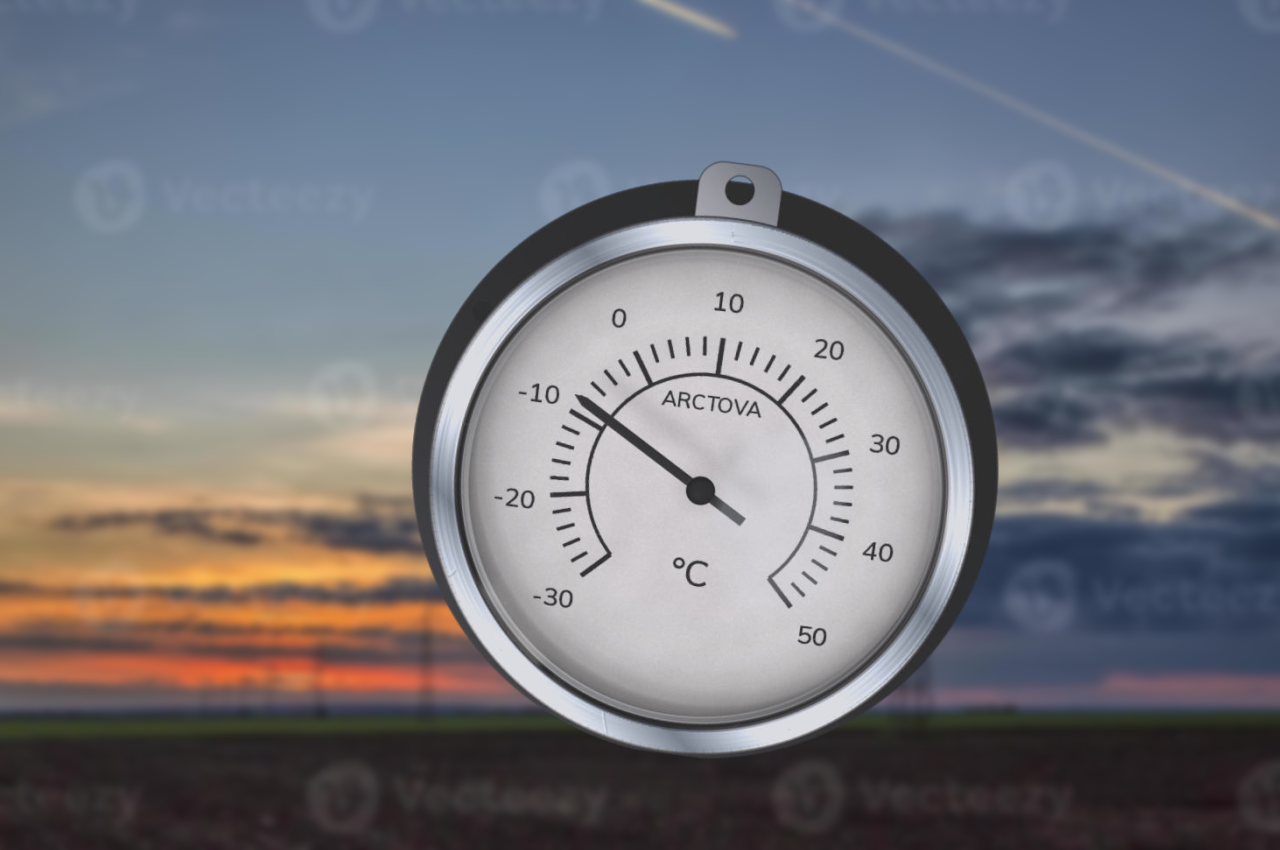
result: -8 °C
